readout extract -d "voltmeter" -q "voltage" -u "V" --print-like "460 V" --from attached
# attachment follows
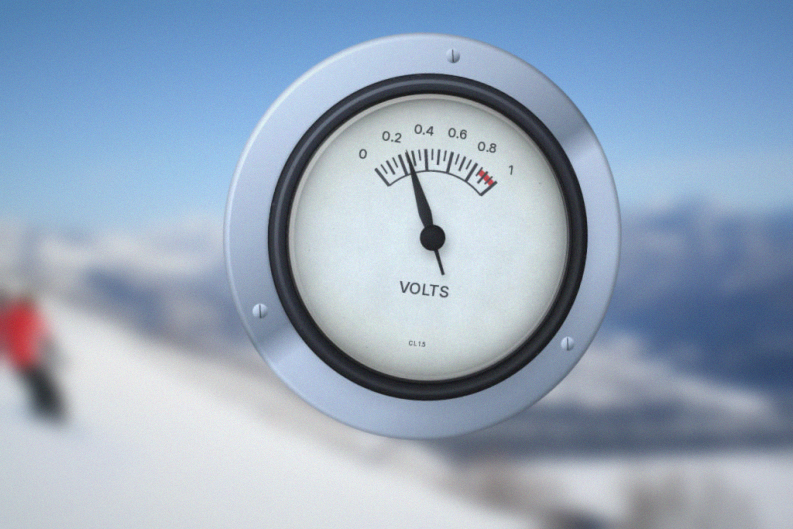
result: 0.25 V
